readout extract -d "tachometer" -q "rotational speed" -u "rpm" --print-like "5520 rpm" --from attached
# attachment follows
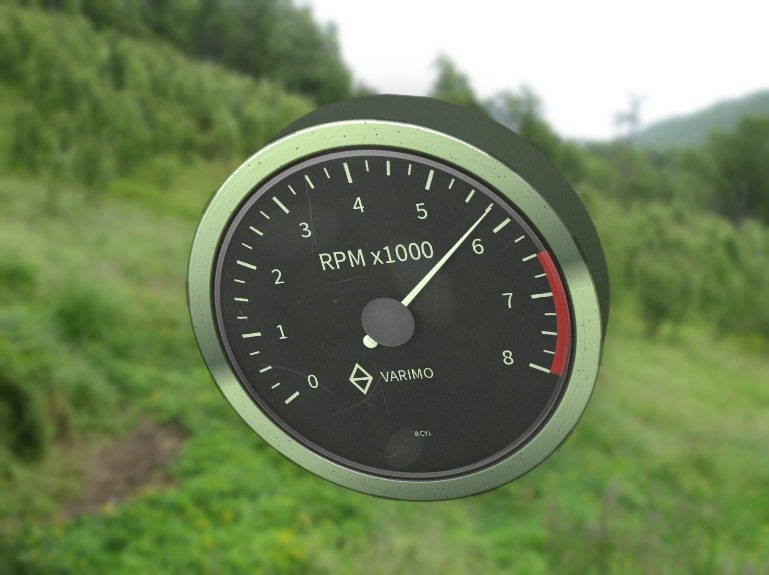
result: 5750 rpm
